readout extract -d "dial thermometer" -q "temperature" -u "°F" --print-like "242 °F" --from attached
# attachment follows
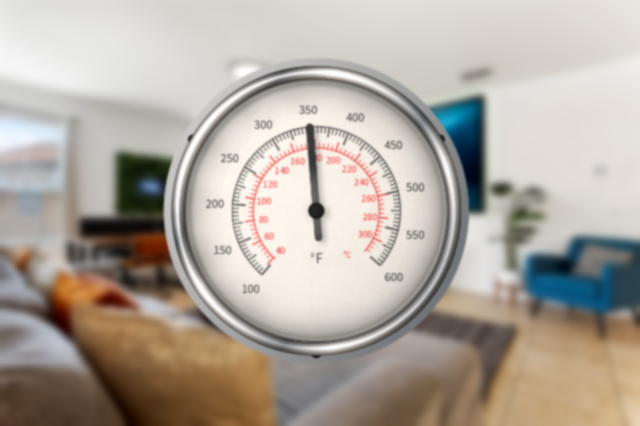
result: 350 °F
